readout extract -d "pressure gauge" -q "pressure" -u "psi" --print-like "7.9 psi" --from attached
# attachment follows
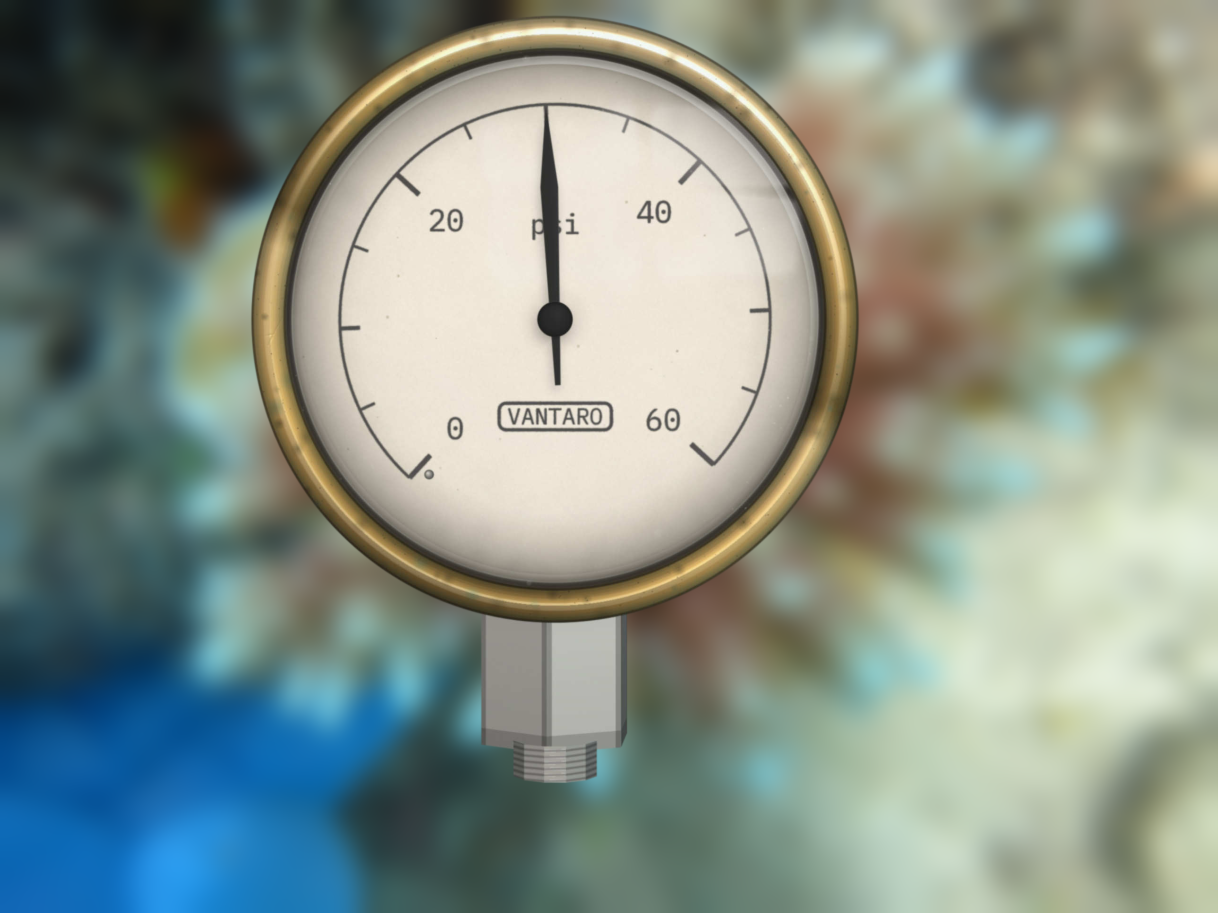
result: 30 psi
